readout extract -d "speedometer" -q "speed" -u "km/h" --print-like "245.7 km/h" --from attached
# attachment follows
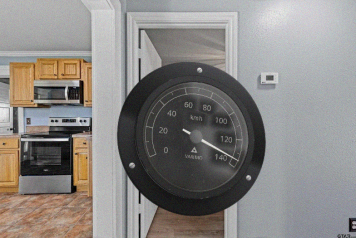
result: 135 km/h
